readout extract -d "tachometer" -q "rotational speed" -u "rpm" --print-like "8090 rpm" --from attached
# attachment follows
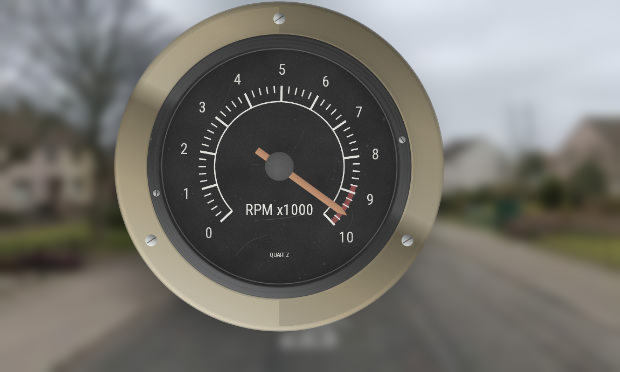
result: 9600 rpm
